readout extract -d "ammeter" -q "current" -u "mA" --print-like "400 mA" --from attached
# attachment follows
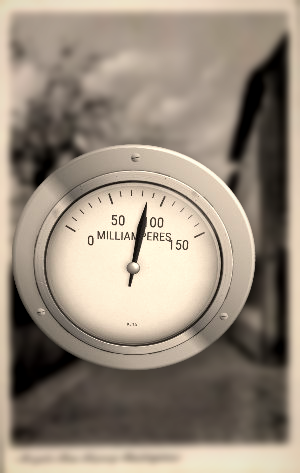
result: 85 mA
